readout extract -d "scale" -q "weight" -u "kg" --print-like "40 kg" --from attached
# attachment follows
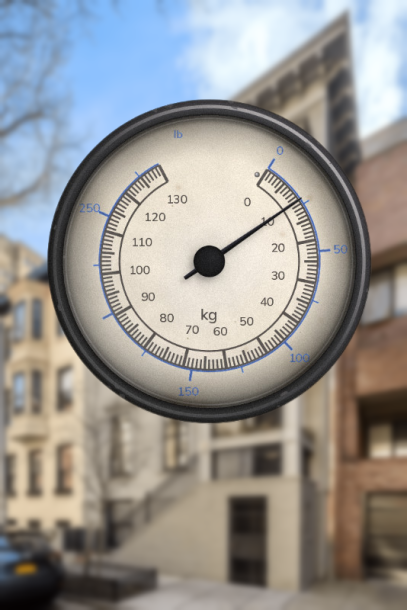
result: 10 kg
